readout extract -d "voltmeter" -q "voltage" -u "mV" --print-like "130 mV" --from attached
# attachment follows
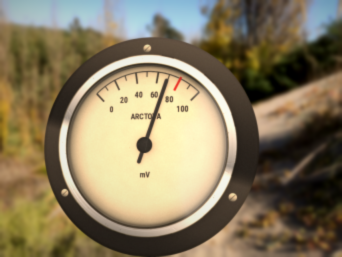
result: 70 mV
